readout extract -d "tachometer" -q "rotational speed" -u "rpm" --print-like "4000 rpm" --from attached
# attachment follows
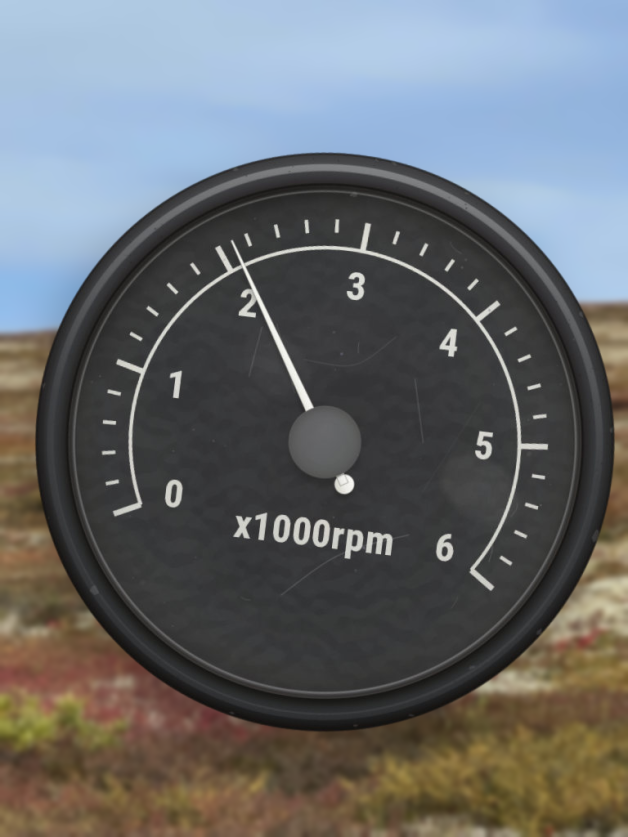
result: 2100 rpm
